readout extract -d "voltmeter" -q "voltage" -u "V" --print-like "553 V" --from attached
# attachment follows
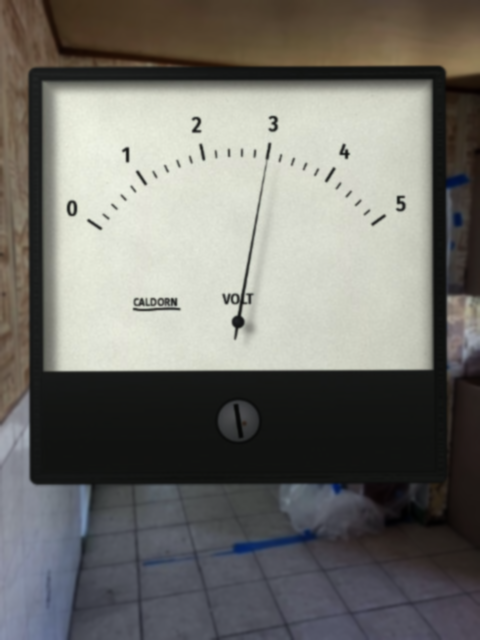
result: 3 V
